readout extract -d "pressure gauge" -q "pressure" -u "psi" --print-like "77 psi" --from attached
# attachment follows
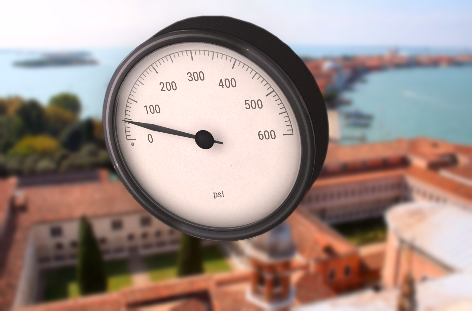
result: 50 psi
